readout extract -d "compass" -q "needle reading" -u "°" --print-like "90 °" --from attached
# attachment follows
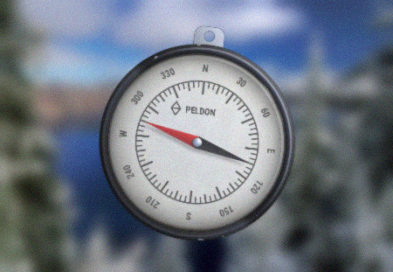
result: 285 °
